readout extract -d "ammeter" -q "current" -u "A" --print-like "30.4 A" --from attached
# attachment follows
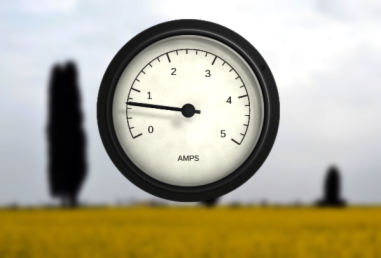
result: 0.7 A
